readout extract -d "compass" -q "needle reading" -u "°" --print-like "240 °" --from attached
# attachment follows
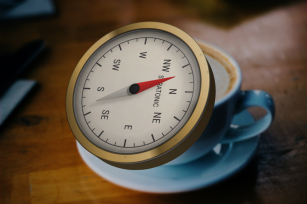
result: 340 °
